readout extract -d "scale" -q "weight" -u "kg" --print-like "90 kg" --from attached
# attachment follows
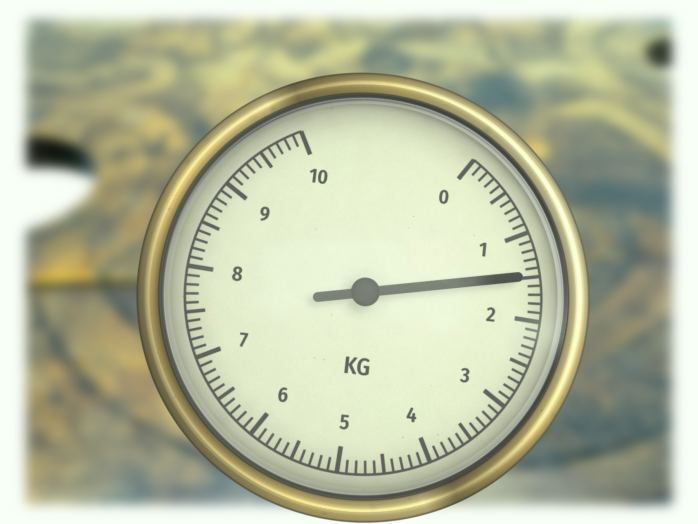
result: 1.5 kg
